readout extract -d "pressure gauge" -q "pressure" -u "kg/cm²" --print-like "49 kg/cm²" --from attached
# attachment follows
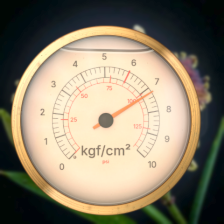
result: 7.2 kg/cm²
